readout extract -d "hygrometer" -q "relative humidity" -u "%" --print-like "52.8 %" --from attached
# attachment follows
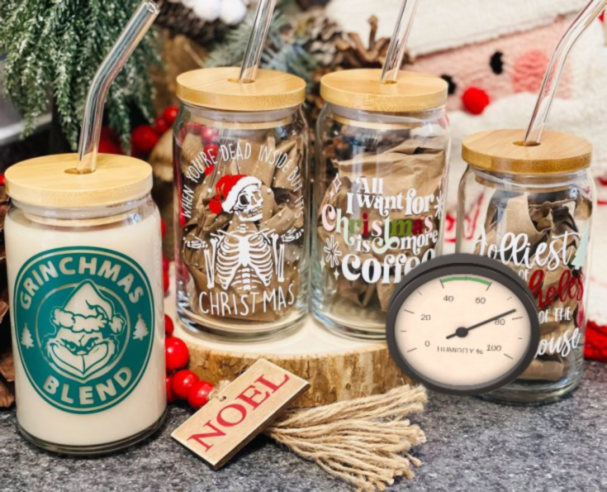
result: 75 %
